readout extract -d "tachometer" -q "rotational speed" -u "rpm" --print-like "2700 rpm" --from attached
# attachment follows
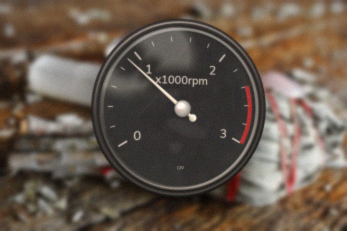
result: 900 rpm
